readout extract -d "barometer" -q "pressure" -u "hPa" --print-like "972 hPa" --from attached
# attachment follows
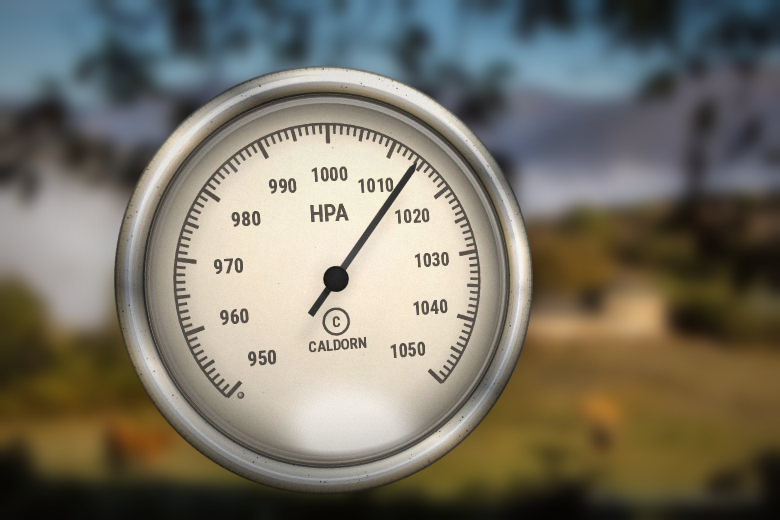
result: 1014 hPa
